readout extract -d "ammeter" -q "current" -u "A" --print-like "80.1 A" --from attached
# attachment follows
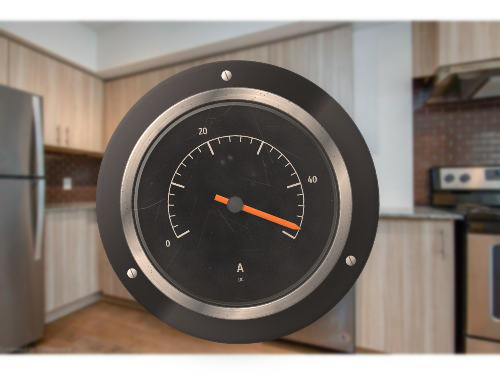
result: 48 A
